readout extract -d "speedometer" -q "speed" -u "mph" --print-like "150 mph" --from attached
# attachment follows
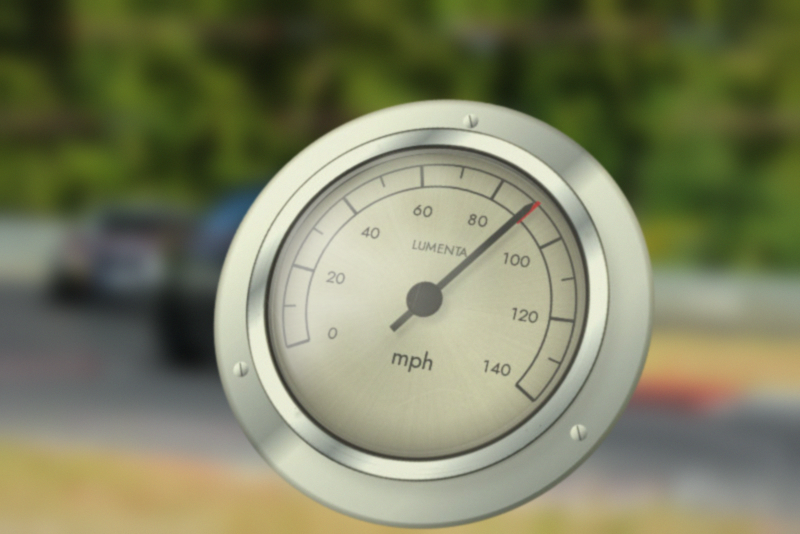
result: 90 mph
